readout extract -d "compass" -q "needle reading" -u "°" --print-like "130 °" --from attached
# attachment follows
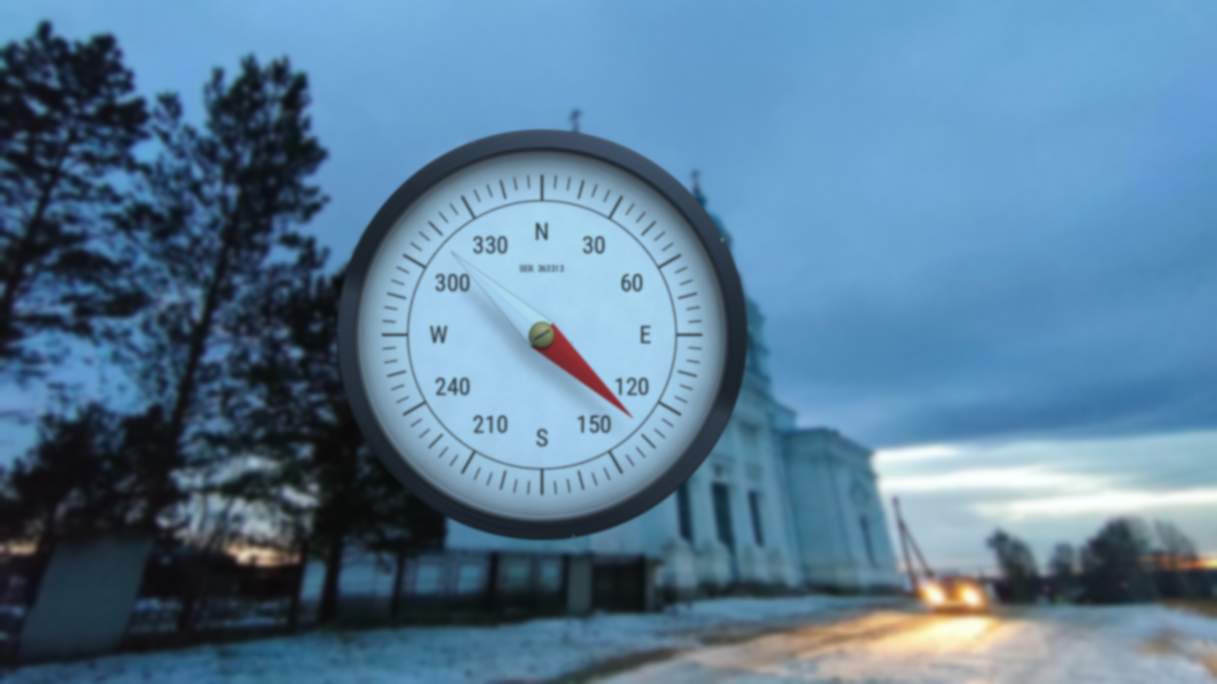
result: 132.5 °
